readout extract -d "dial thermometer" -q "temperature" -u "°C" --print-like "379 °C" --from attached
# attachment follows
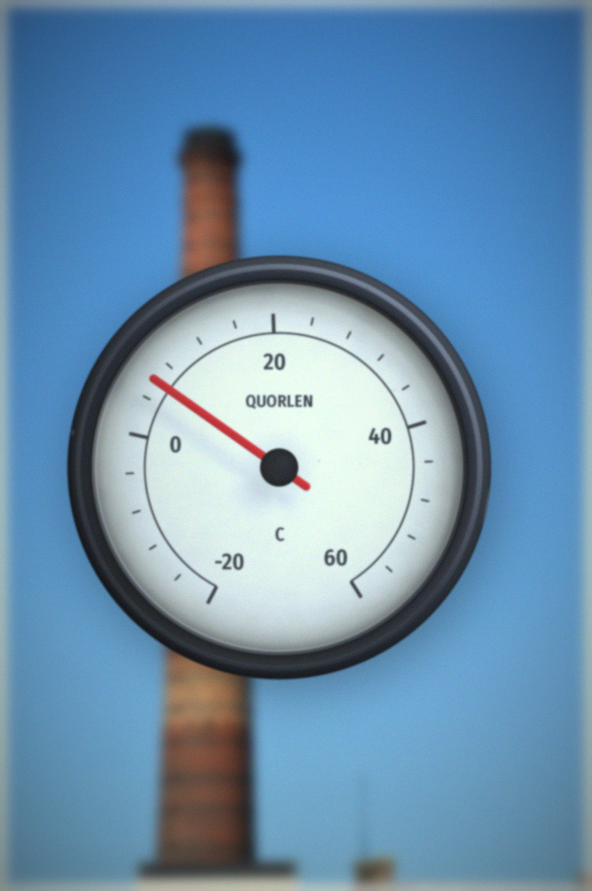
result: 6 °C
